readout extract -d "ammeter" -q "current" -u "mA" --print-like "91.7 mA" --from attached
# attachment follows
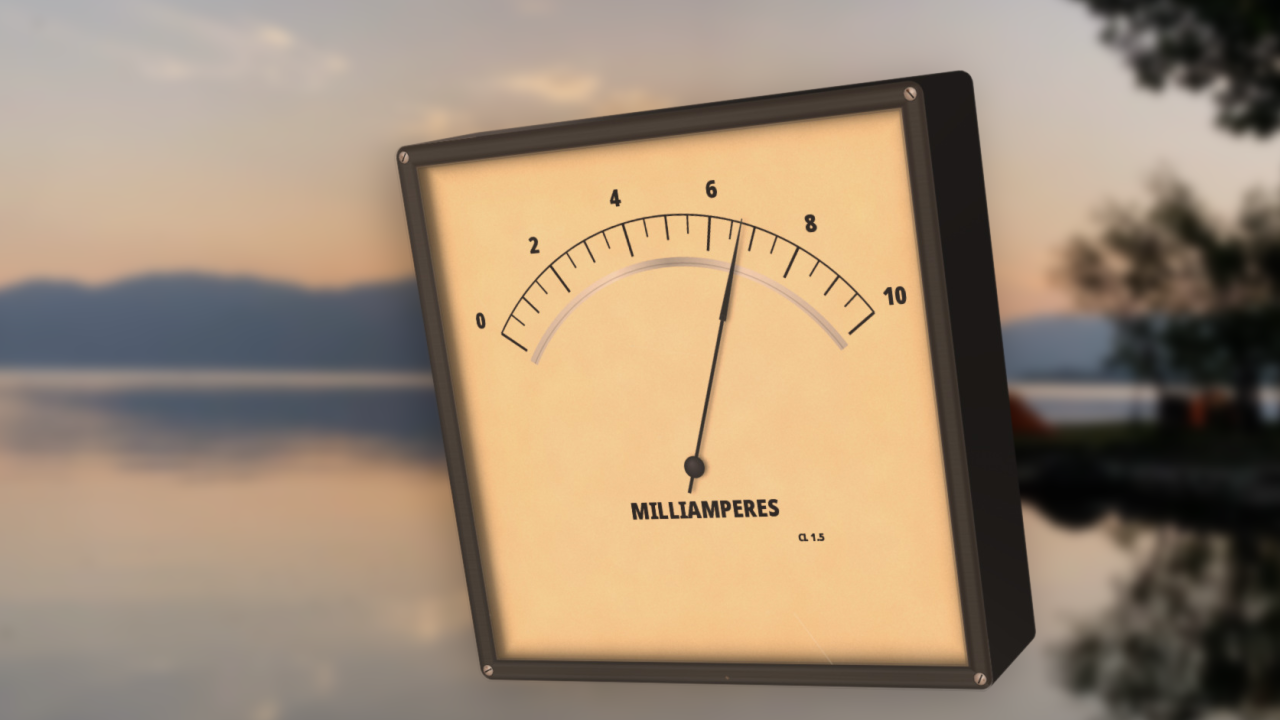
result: 6.75 mA
